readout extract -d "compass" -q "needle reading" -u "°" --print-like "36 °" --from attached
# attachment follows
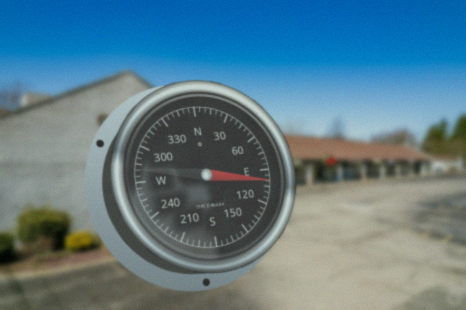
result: 100 °
